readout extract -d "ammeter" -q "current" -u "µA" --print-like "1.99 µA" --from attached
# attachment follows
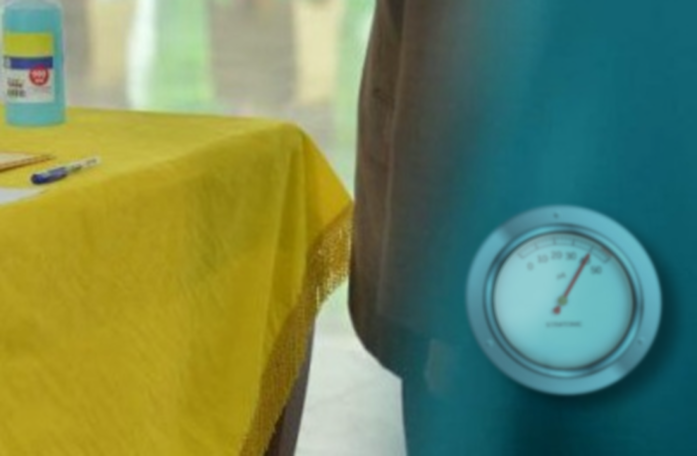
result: 40 µA
